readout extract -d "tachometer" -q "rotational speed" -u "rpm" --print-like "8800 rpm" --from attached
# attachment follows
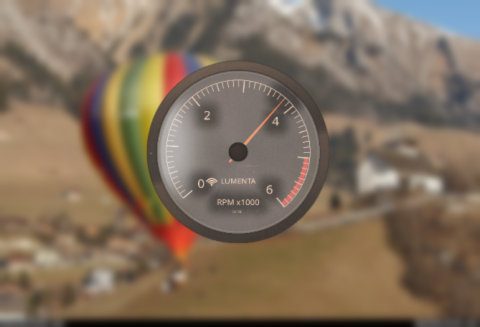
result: 3800 rpm
